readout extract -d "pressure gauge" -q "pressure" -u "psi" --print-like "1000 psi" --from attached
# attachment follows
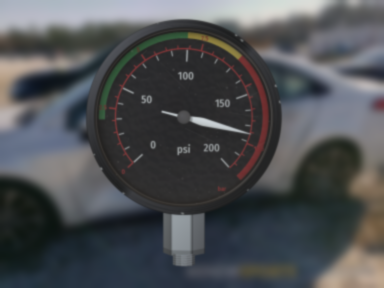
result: 175 psi
